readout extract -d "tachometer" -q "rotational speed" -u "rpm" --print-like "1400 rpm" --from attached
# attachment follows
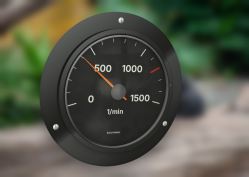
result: 400 rpm
